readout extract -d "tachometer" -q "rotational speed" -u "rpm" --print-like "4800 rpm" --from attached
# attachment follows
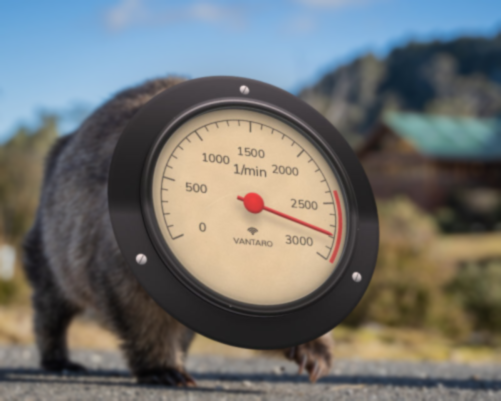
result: 2800 rpm
